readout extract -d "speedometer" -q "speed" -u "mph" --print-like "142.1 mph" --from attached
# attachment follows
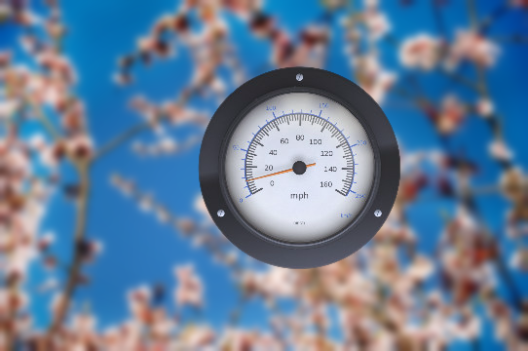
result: 10 mph
